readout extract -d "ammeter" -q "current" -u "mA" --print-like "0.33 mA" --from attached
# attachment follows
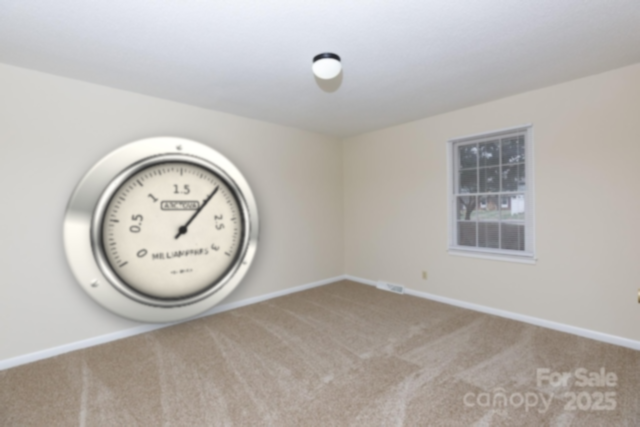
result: 2 mA
